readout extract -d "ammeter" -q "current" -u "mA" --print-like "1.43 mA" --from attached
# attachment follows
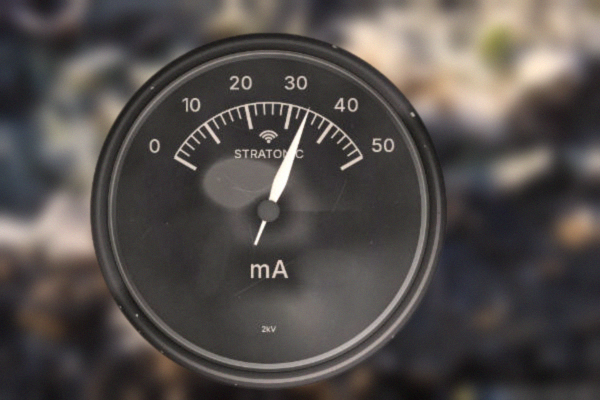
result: 34 mA
